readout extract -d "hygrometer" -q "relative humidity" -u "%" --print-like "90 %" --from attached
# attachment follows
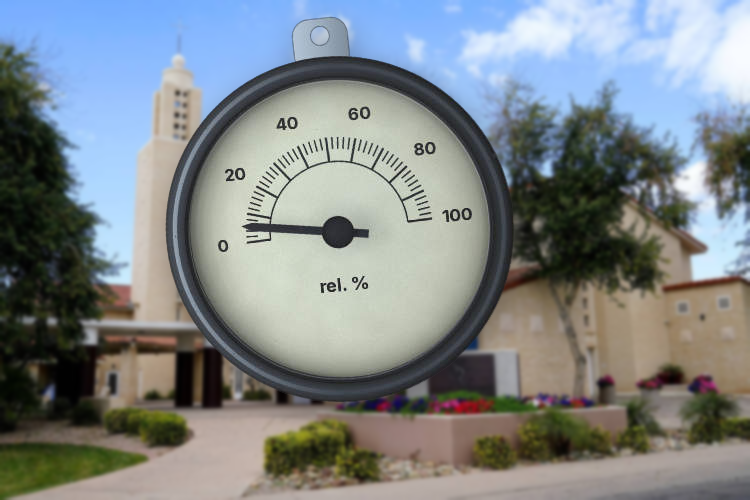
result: 6 %
